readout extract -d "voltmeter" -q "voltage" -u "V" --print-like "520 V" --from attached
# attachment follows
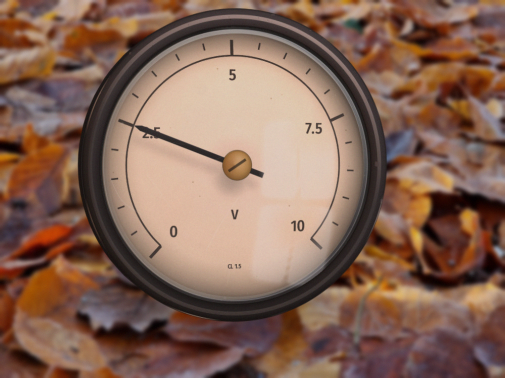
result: 2.5 V
